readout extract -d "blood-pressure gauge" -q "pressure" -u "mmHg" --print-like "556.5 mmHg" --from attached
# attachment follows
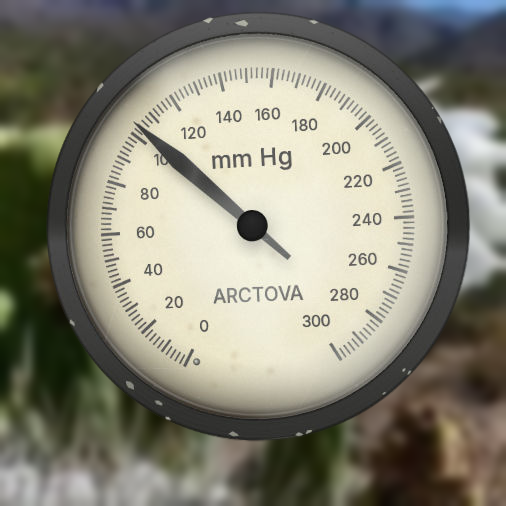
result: 104 mmHg
